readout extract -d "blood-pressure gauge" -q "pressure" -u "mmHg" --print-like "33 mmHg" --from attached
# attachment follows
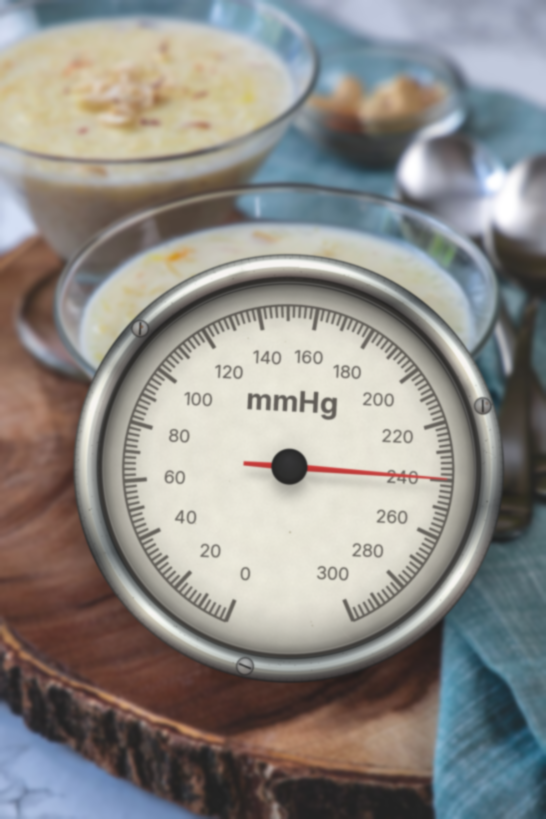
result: 240 mmHg
